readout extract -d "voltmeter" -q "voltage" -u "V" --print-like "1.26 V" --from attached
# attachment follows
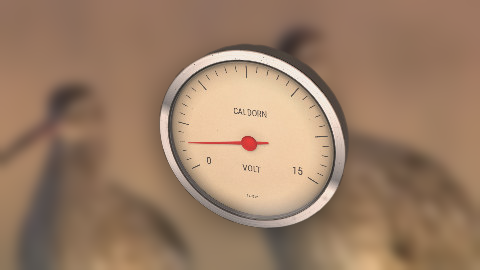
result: 1.5 V
